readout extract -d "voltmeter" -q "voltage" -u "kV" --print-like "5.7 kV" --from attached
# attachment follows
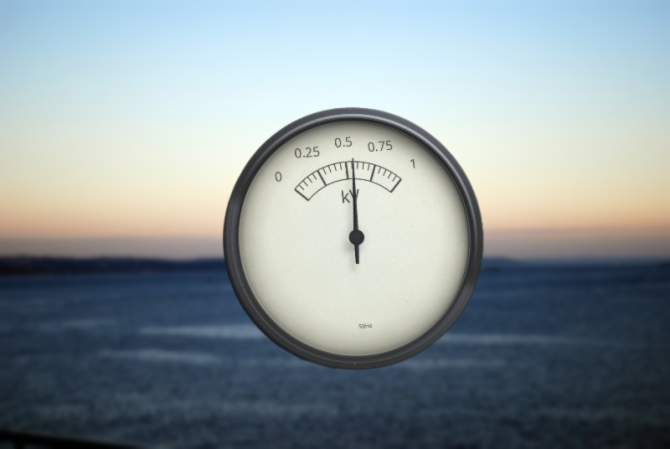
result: 0.55 kV
